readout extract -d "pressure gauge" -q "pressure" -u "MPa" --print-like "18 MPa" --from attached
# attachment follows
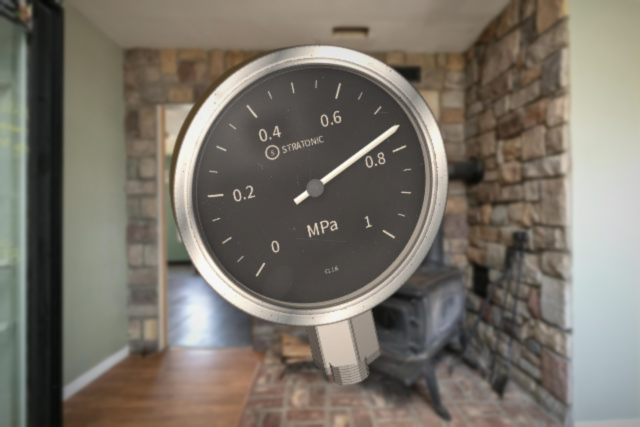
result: 0.75 MPa
